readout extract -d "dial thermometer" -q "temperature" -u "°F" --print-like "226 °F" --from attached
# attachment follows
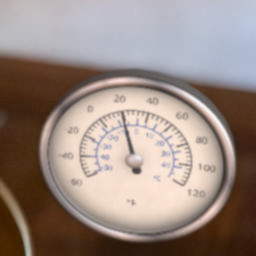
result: 20 °F
